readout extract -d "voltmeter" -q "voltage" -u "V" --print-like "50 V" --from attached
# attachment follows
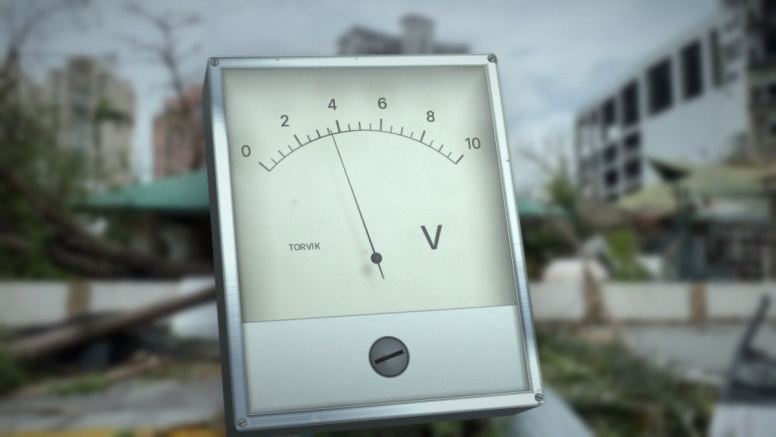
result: 3.5 V
